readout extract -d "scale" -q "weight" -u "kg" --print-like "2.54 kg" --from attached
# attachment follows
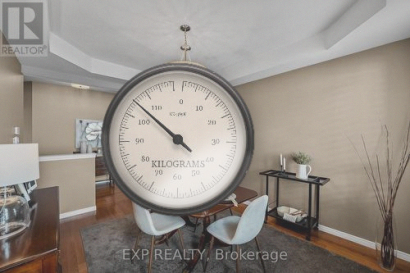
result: 105 kg
